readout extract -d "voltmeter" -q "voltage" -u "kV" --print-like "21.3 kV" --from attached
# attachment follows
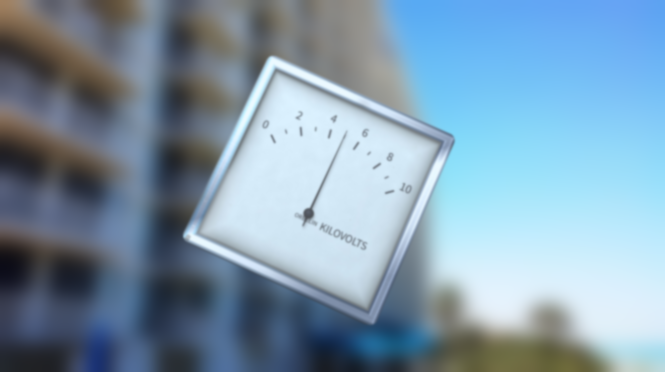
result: 5 kV
